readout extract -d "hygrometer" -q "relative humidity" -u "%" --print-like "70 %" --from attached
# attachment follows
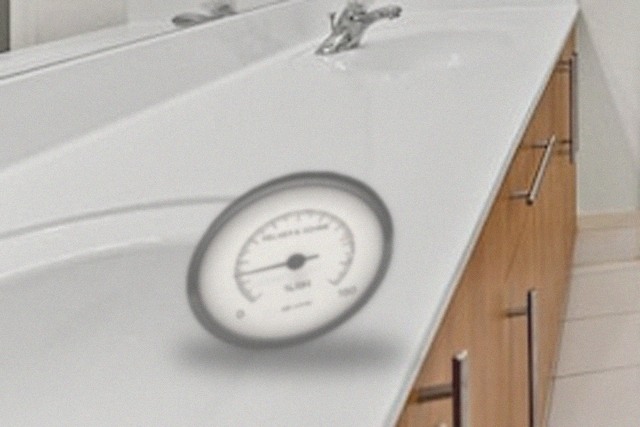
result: 15 %
